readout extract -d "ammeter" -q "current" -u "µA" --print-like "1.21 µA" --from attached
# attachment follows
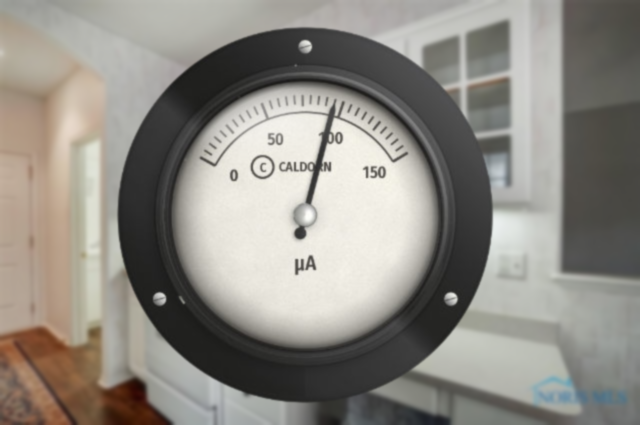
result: 95 µA
